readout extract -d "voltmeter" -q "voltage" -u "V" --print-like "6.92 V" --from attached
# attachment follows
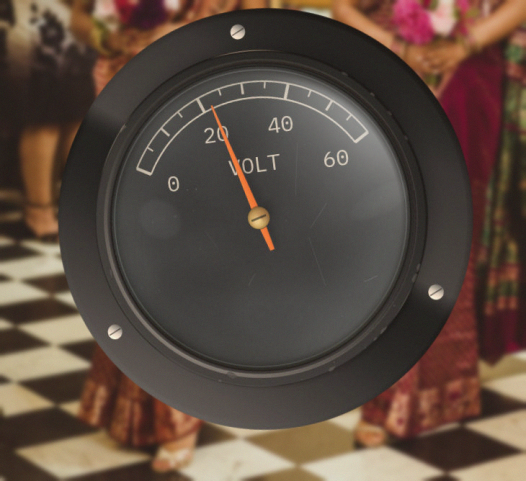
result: 22.5 V
